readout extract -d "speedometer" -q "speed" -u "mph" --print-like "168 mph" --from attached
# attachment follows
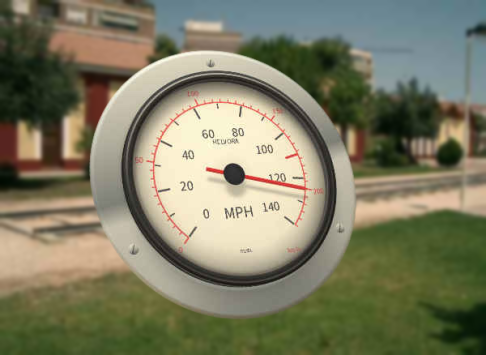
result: 125 mph
